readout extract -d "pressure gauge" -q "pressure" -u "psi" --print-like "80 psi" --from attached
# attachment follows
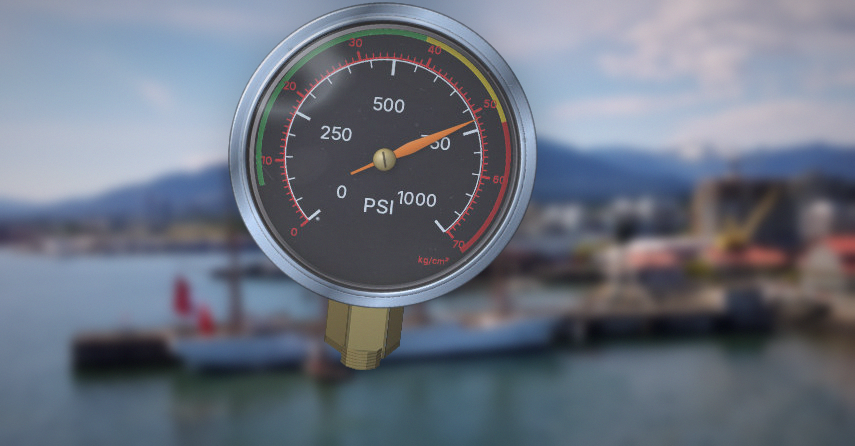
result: 725 psi
